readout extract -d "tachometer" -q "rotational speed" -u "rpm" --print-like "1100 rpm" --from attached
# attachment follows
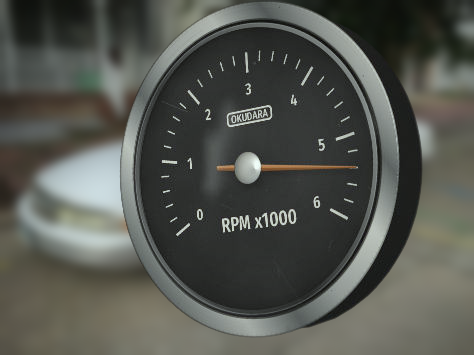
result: 5400 rpm
